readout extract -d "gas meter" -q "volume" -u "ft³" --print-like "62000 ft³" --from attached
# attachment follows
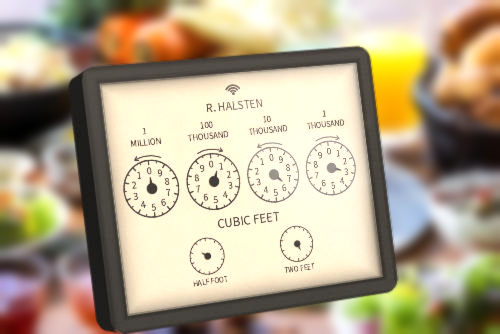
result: 6300 ft³
